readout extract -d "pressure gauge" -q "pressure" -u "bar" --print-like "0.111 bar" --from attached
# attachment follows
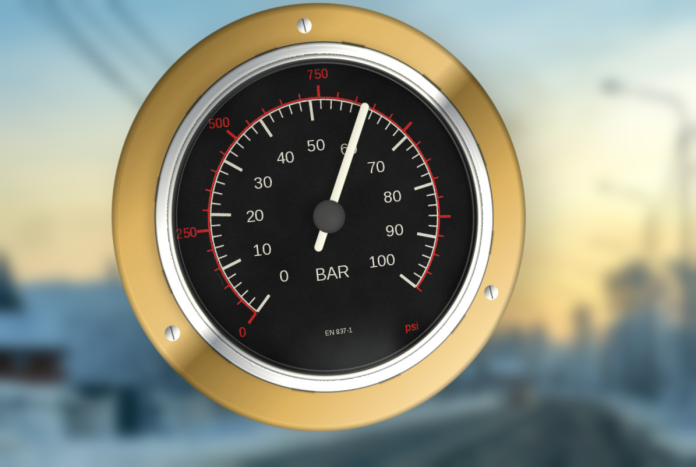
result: 60 bar
